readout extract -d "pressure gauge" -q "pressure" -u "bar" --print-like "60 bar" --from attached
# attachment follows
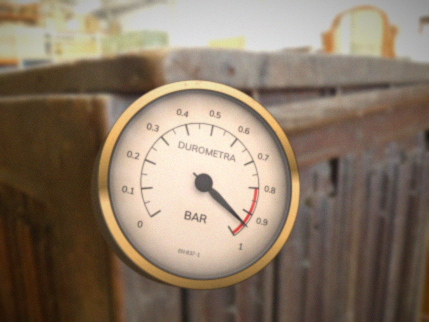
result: 0.95 bar
